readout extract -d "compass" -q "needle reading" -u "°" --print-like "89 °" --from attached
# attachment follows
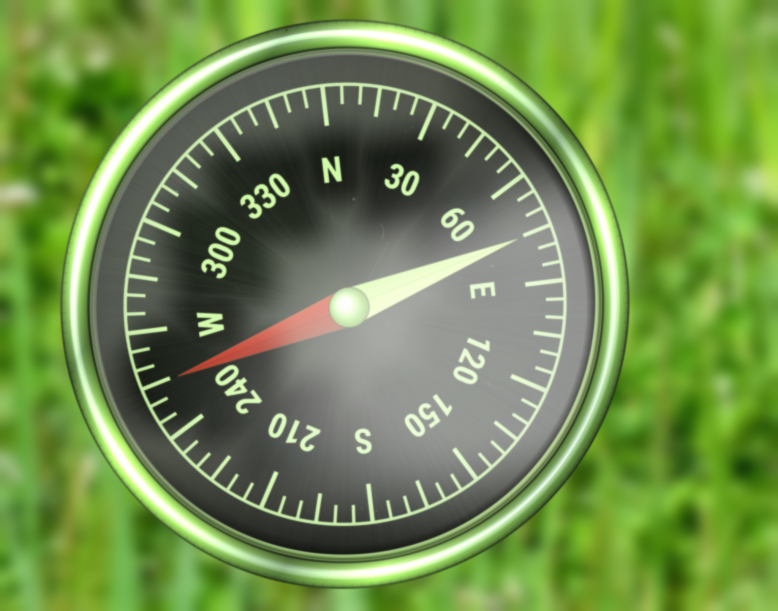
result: 255 °
